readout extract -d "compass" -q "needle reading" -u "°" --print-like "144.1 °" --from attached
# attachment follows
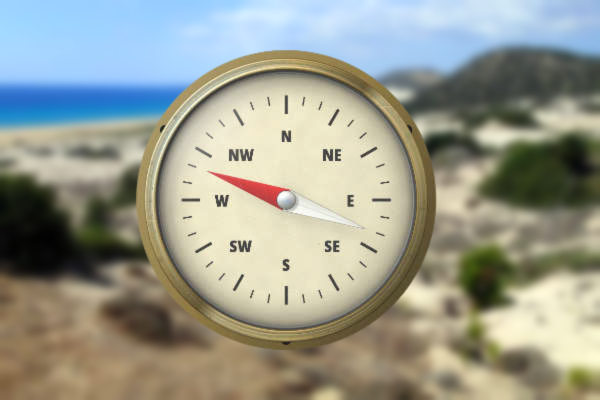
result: 290 °
